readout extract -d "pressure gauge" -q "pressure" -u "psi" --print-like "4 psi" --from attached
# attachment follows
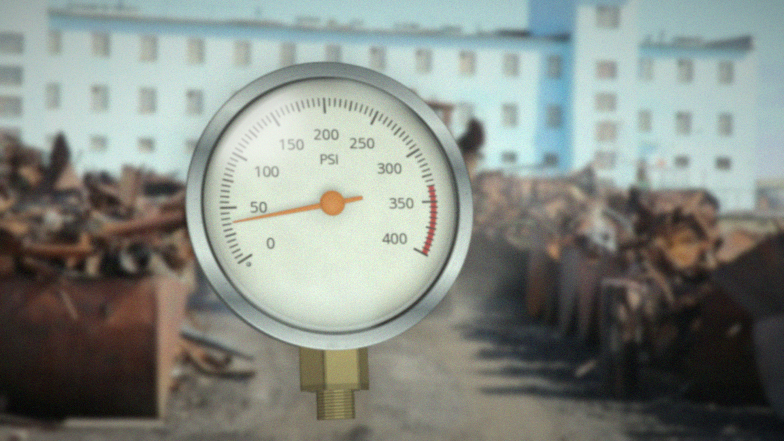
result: 35 psi
